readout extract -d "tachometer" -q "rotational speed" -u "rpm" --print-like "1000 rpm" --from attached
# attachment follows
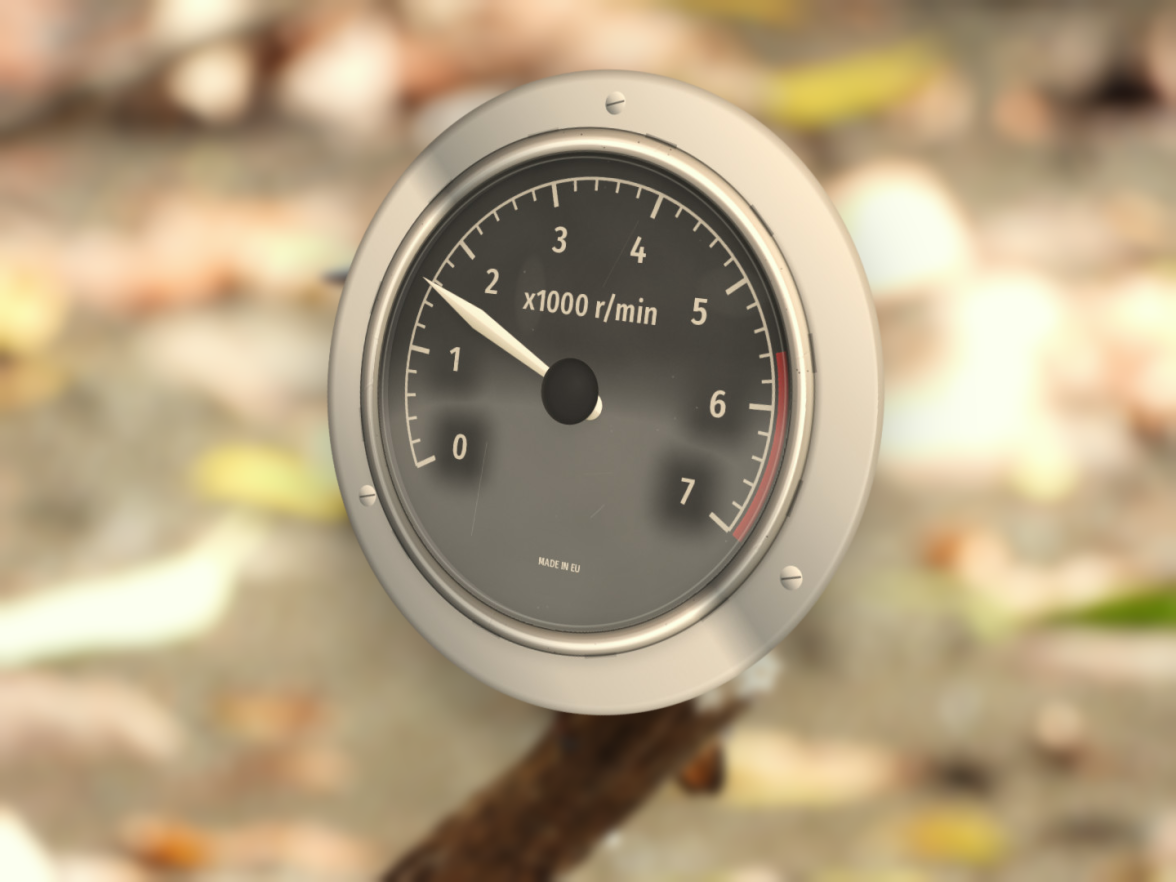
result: 1600 rpm
